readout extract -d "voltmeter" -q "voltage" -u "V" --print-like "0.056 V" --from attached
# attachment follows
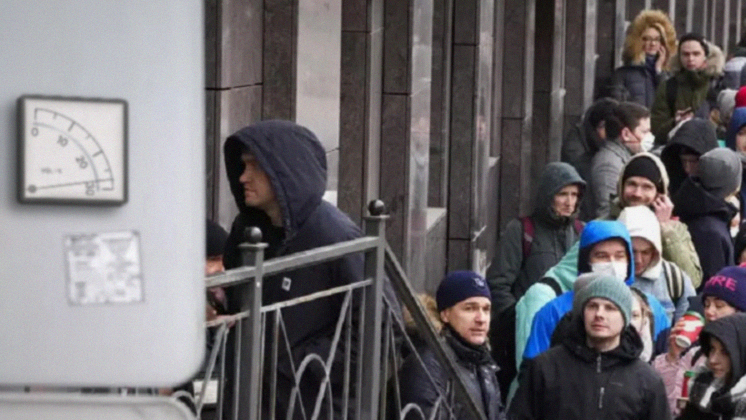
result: 27.5 V
